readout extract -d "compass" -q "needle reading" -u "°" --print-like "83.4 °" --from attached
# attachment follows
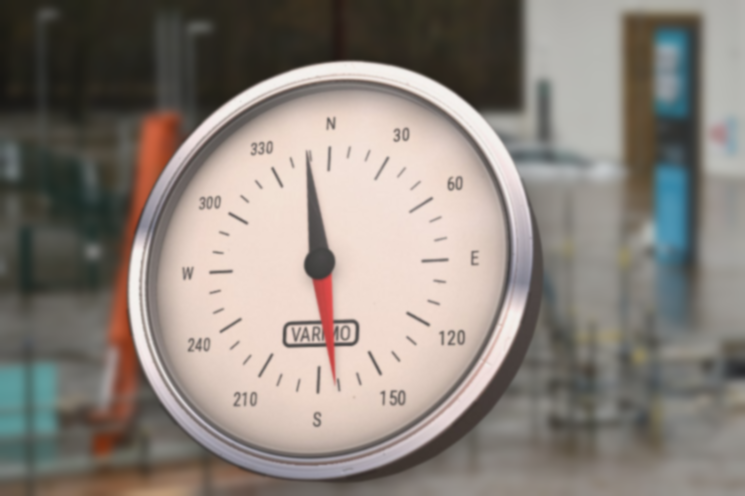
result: 170 °
